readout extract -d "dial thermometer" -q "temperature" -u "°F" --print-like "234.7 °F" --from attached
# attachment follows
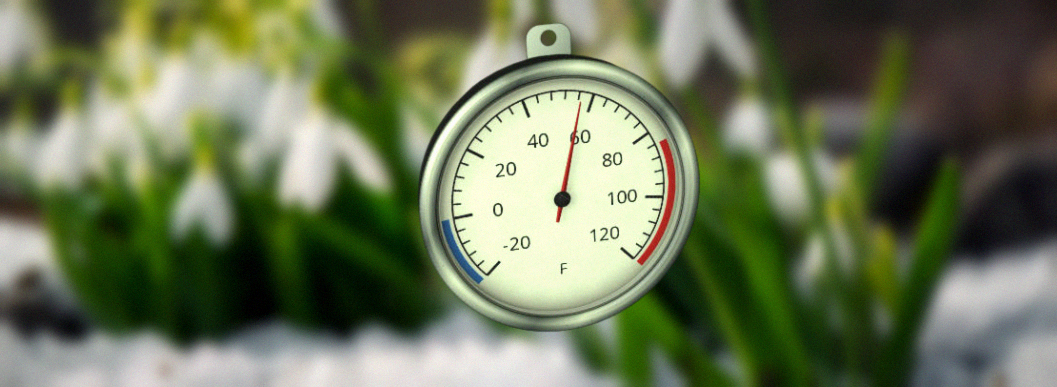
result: 56 °F
